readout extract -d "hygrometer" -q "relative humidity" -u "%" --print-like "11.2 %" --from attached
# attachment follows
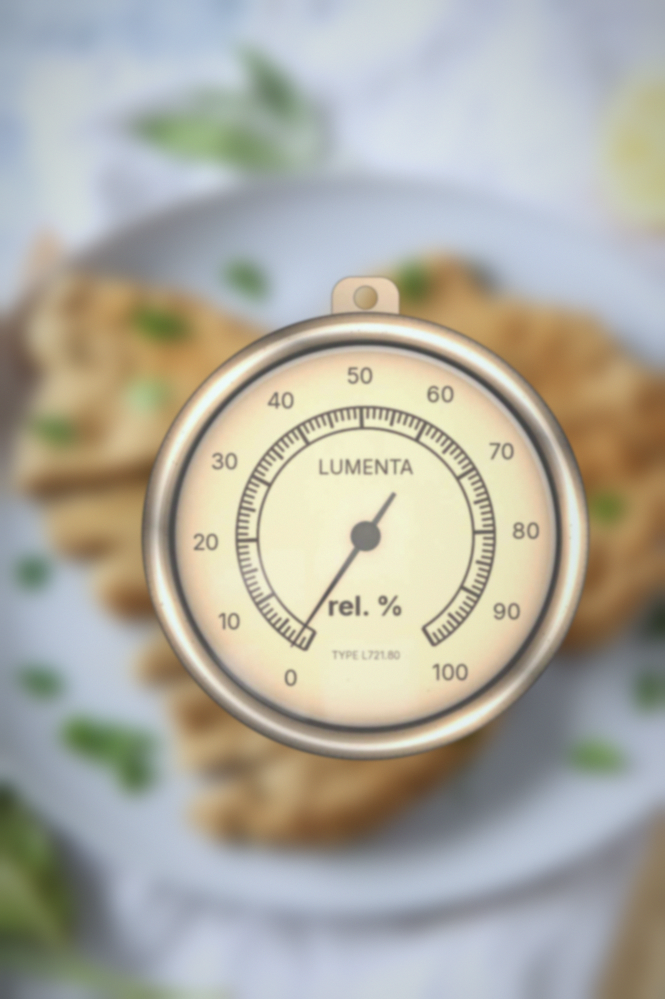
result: 2 %
